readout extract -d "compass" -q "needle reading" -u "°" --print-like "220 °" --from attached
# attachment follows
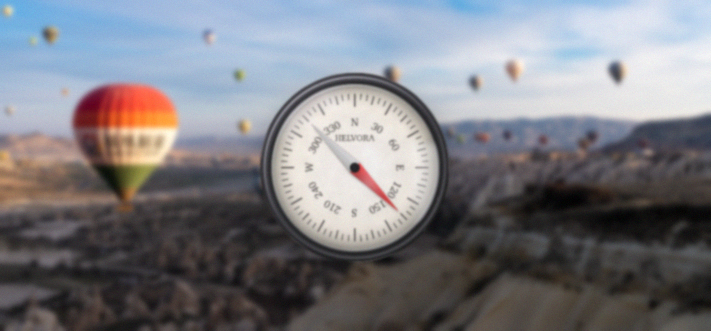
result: 135 °
